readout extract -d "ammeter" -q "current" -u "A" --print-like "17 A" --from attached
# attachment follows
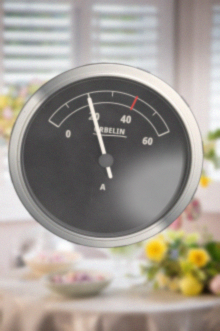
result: 20 A
